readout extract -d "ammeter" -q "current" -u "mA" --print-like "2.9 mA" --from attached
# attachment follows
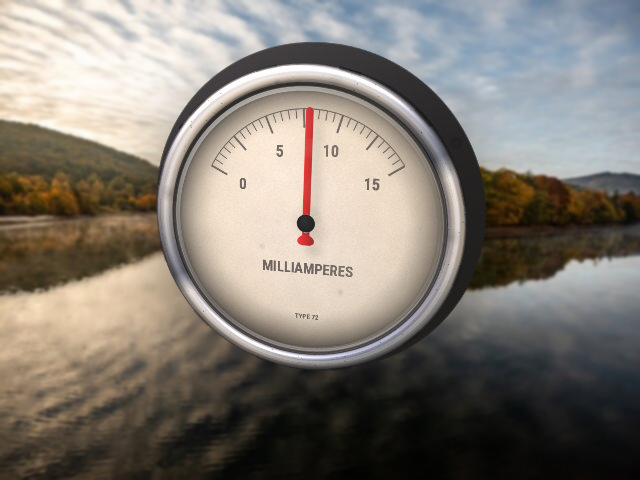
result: 8 mA
